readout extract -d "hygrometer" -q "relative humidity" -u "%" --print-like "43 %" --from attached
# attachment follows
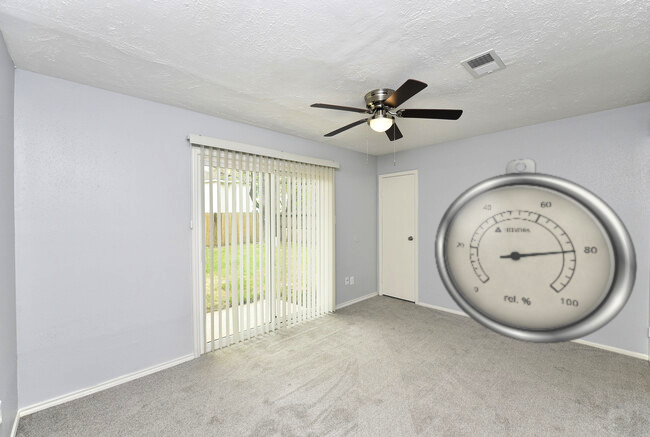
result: 80 %
